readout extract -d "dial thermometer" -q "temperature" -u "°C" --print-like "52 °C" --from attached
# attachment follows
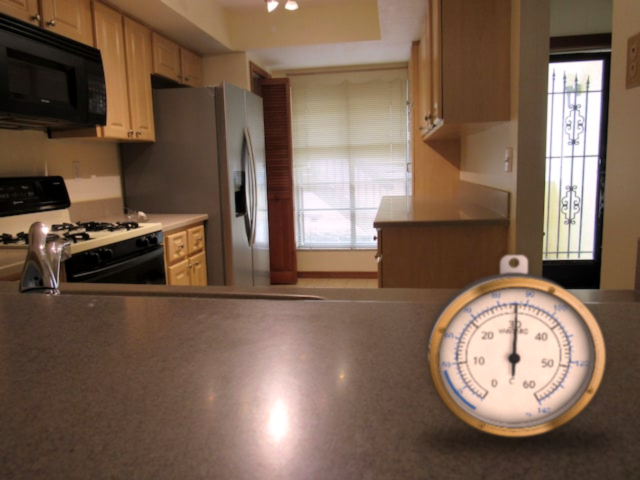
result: 30 °C
